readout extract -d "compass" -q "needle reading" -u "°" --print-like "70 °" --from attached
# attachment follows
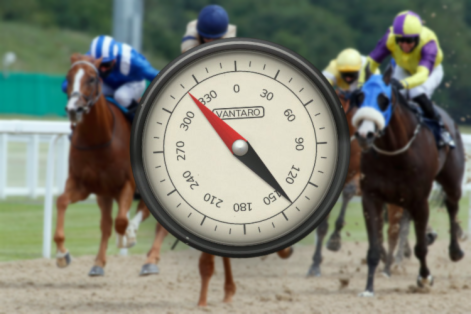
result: 320 °
